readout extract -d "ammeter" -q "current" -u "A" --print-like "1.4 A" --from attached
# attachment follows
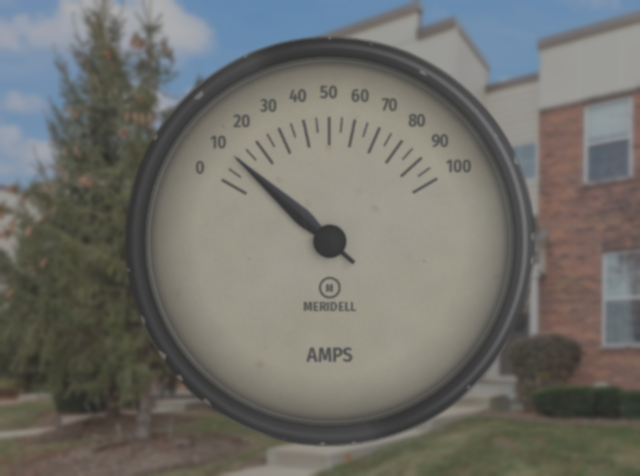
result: 10 A
